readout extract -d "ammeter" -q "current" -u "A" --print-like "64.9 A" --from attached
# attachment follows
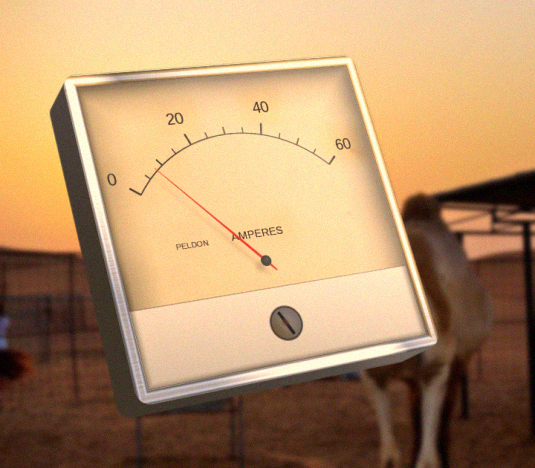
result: 7.5 A
